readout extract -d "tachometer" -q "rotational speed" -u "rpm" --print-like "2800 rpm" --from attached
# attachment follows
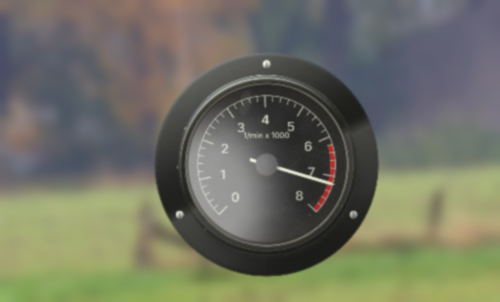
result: 7200 rpm
